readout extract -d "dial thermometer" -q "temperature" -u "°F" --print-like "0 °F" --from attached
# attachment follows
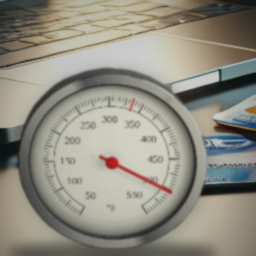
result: 500 °F
